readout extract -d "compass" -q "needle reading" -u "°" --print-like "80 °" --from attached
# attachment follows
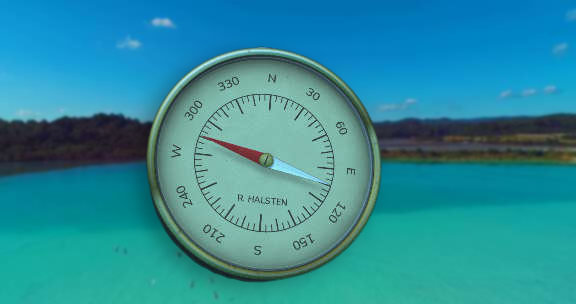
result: 285 °
